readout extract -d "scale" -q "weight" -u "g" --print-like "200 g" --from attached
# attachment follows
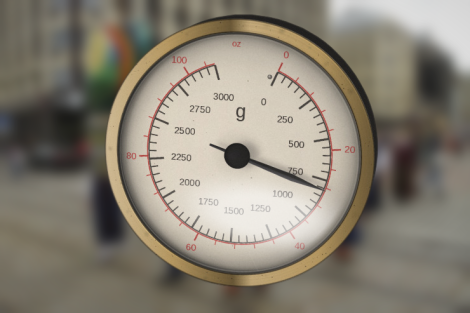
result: 800 g
